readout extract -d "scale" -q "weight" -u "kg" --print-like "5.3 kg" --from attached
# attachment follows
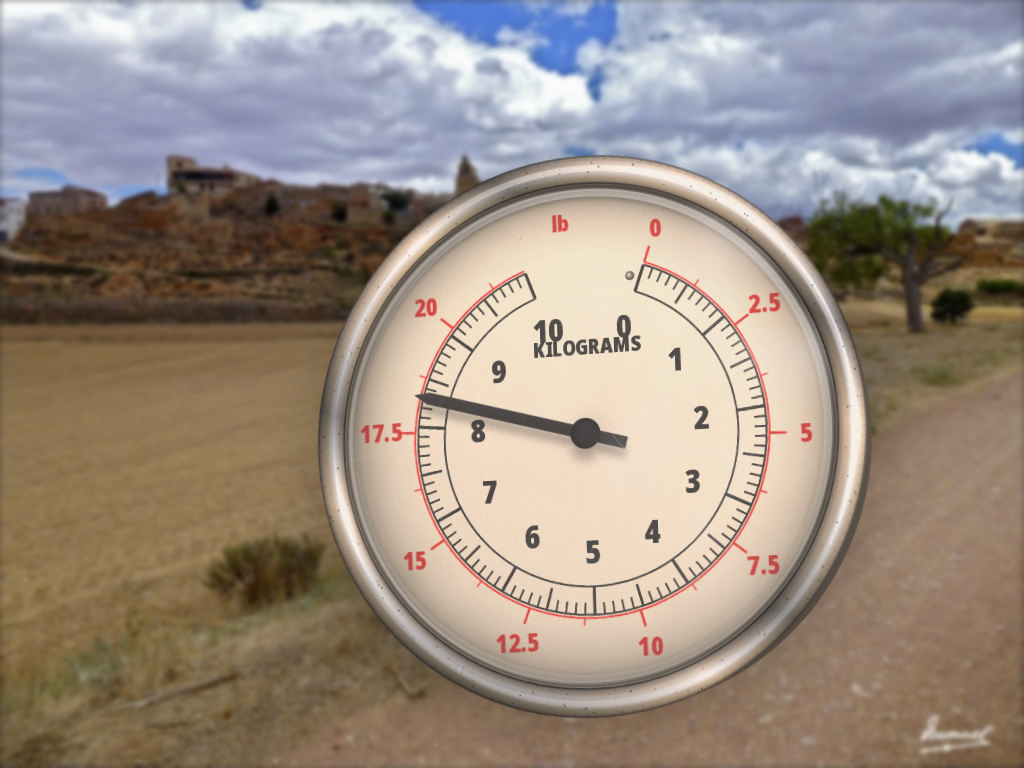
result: 8.3 kg
